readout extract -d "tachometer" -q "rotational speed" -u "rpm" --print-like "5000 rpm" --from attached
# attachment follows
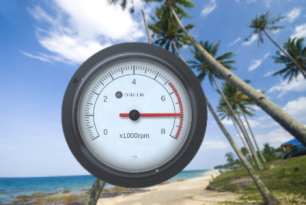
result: 7000 rpm
